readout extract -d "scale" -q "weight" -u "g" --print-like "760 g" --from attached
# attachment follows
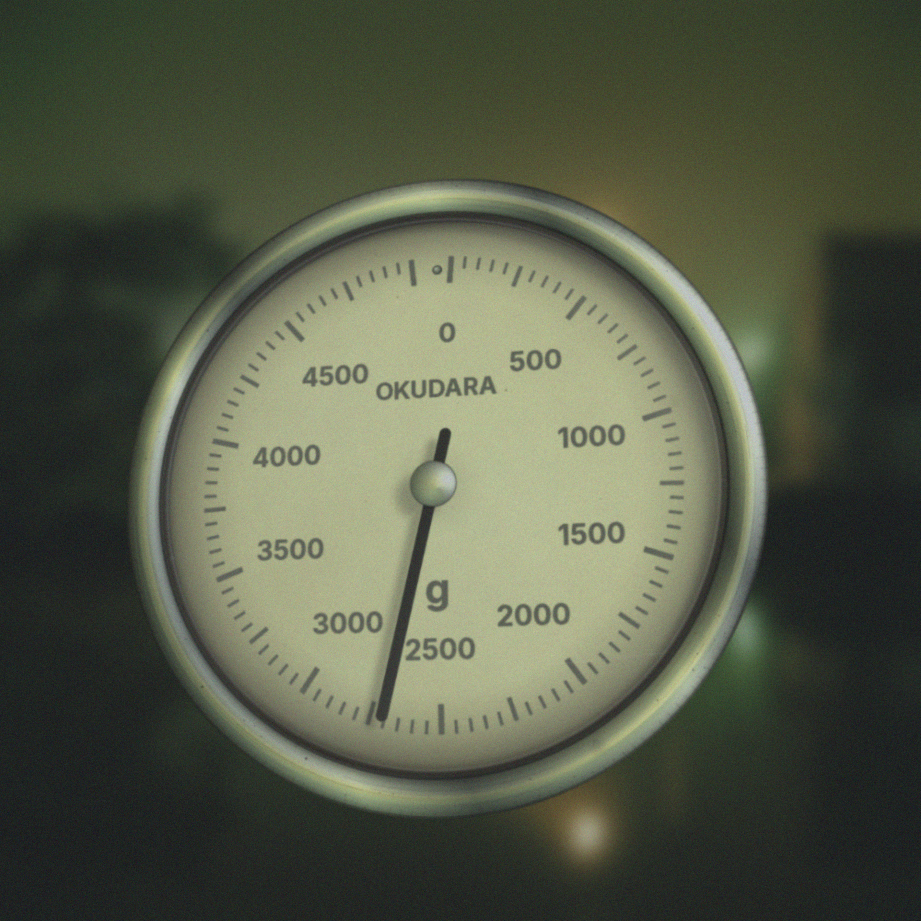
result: 2700 g
